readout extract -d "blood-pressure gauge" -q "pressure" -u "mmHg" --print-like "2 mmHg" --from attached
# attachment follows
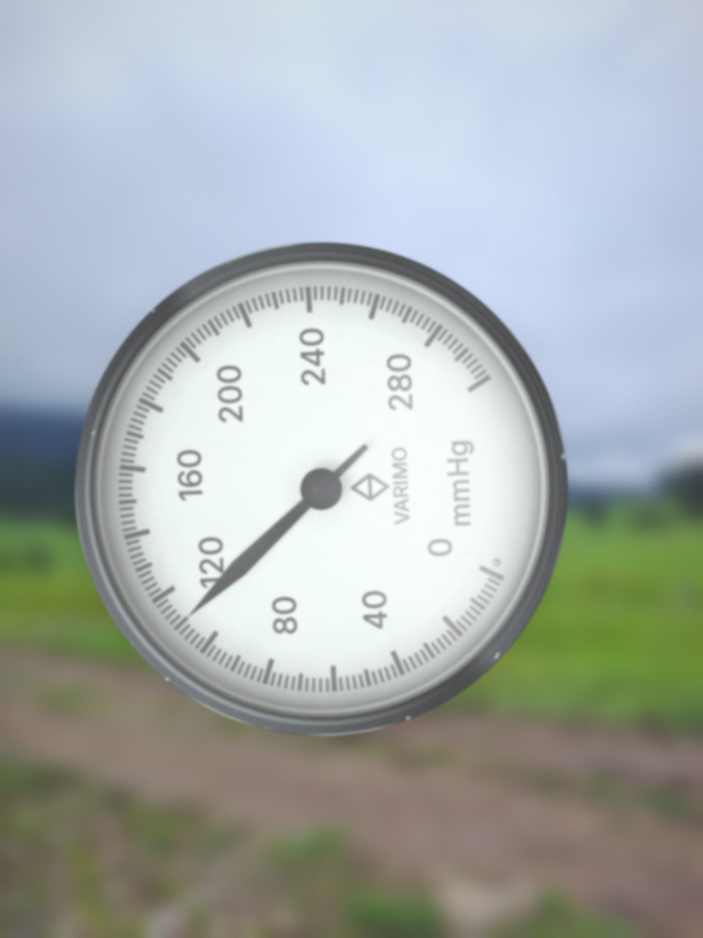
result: 110 mmHg
